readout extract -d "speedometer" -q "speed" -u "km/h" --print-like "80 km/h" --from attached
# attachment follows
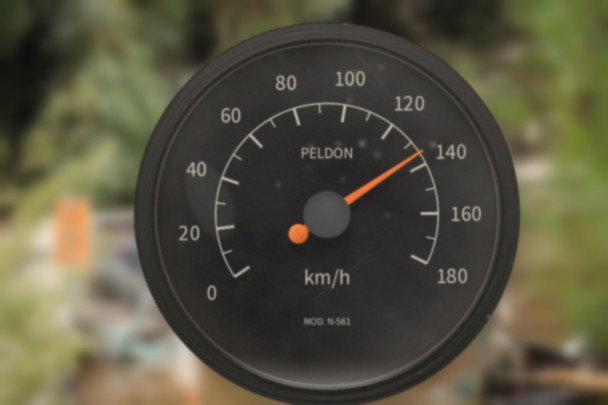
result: 135 km/h
